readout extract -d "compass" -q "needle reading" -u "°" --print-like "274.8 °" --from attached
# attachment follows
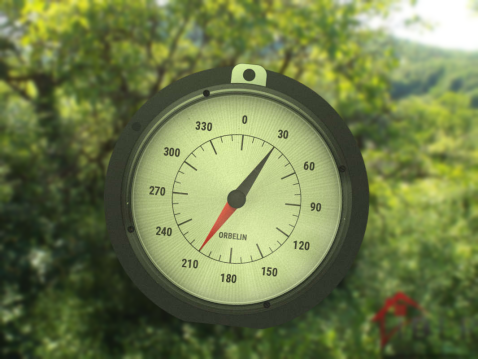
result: 210 °
